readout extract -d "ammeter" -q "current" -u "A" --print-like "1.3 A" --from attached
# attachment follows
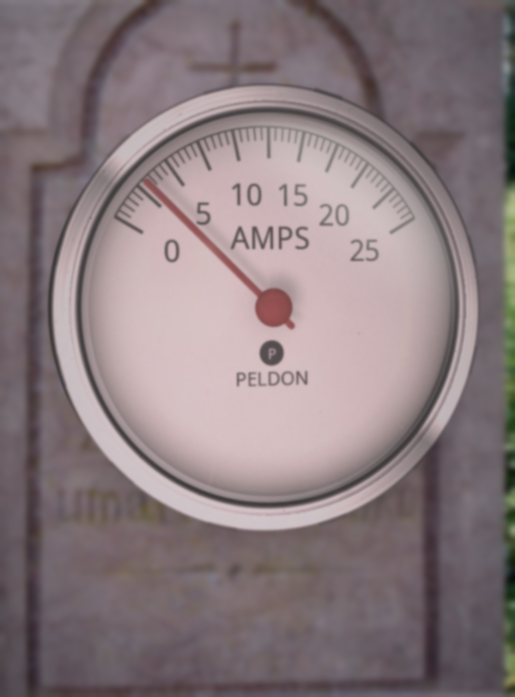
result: 3 A
